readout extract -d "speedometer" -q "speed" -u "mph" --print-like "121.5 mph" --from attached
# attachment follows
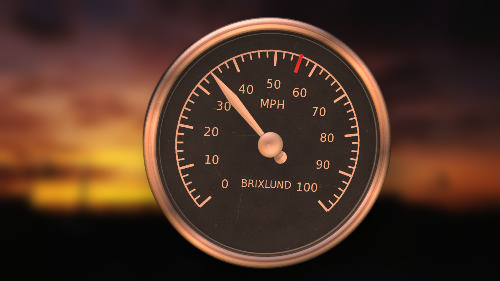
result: 34 mph
